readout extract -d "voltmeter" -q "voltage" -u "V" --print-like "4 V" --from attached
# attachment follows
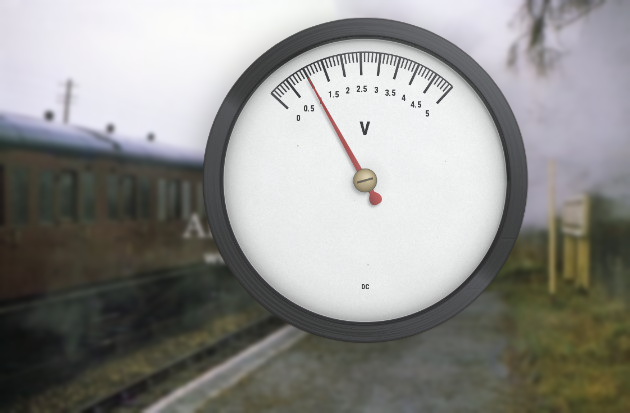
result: 1 V
